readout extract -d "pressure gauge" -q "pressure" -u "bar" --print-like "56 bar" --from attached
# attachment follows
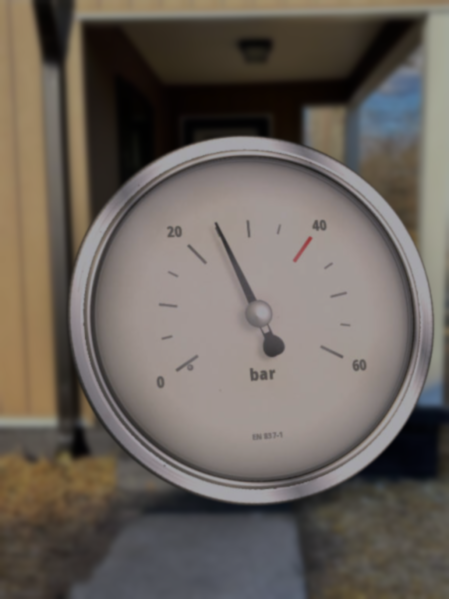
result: 25 bar
